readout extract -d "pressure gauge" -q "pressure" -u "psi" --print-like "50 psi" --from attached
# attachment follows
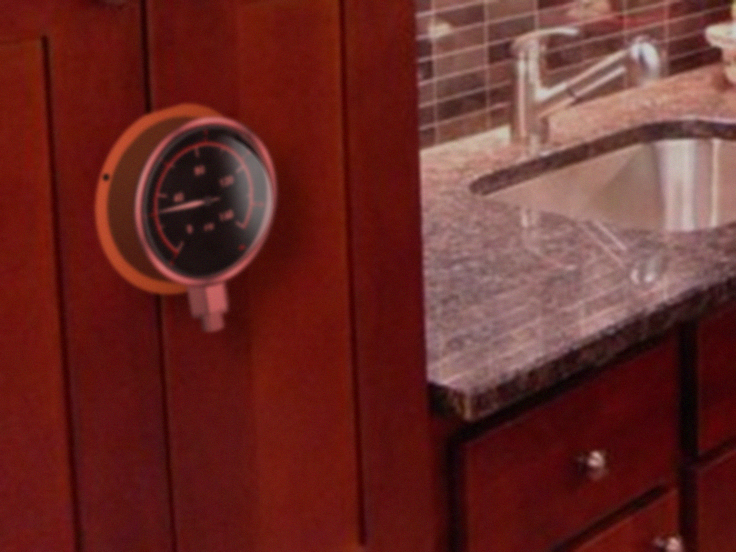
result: 30 psi
